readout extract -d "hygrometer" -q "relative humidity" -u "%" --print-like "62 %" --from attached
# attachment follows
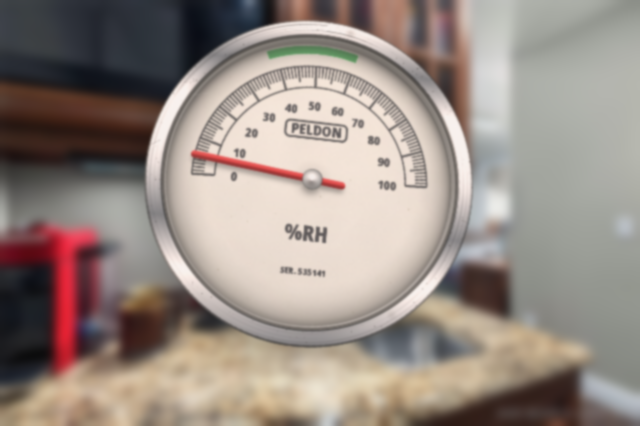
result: 5 %
